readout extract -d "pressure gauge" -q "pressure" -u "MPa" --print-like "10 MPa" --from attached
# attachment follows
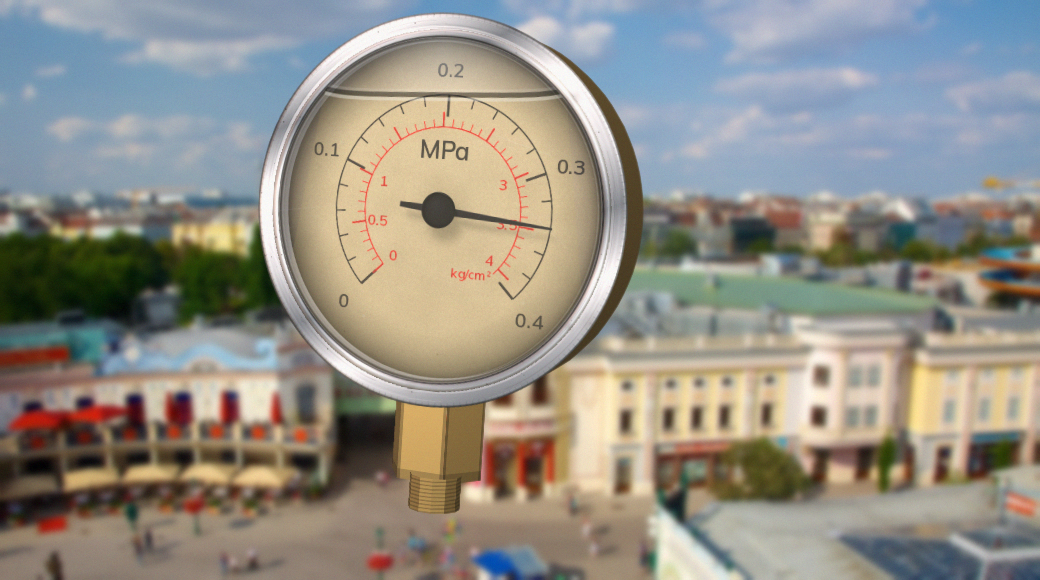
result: 0.34 MPa
